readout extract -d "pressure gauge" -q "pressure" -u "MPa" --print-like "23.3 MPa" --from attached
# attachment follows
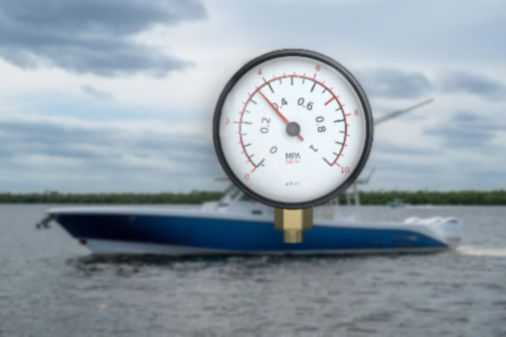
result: 0.35 MPa
